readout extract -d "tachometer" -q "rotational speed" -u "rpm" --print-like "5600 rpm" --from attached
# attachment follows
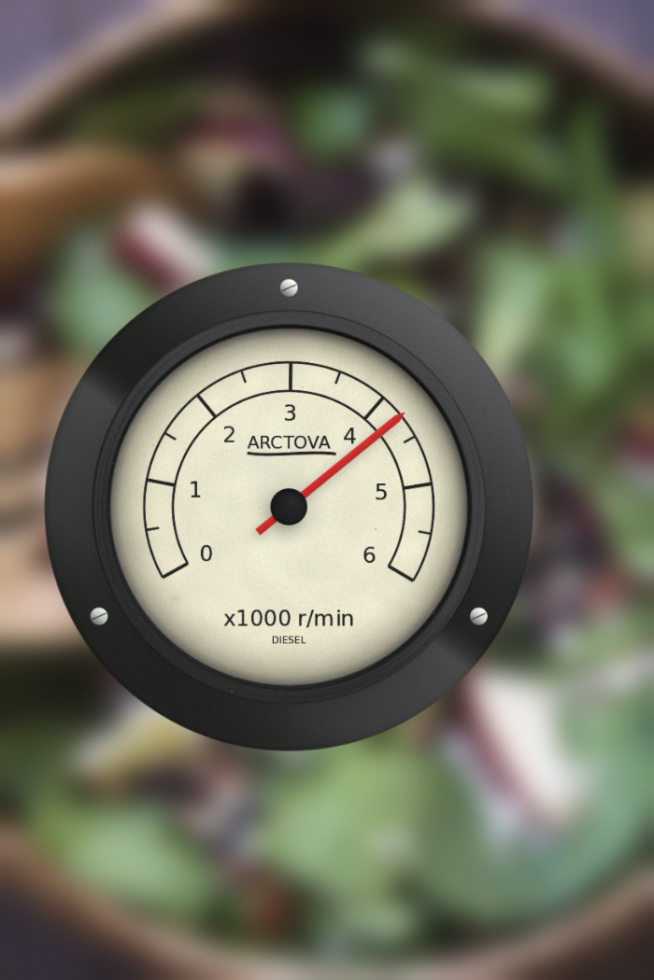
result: 4250 rpm
